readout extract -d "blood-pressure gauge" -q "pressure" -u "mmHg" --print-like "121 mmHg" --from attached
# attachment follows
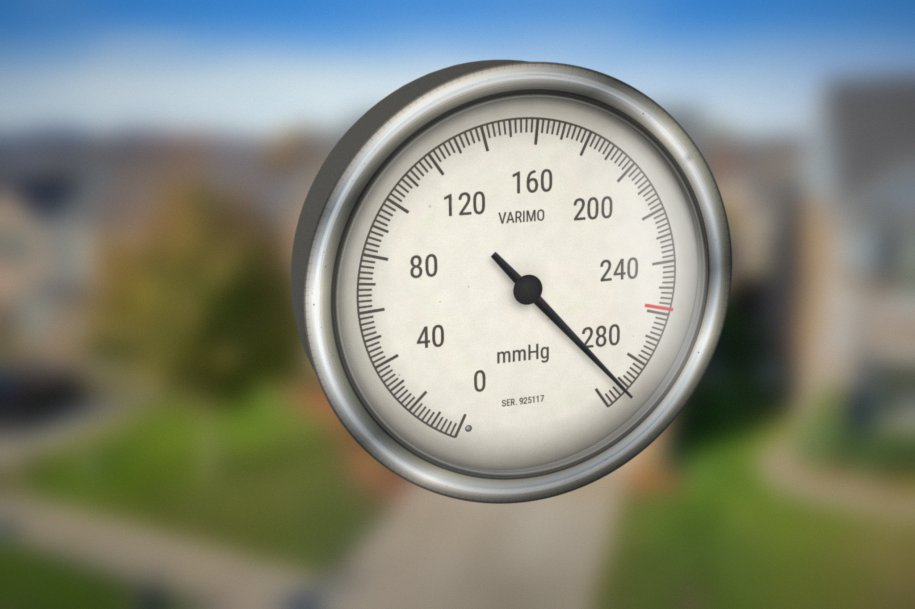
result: 292 mmHg
